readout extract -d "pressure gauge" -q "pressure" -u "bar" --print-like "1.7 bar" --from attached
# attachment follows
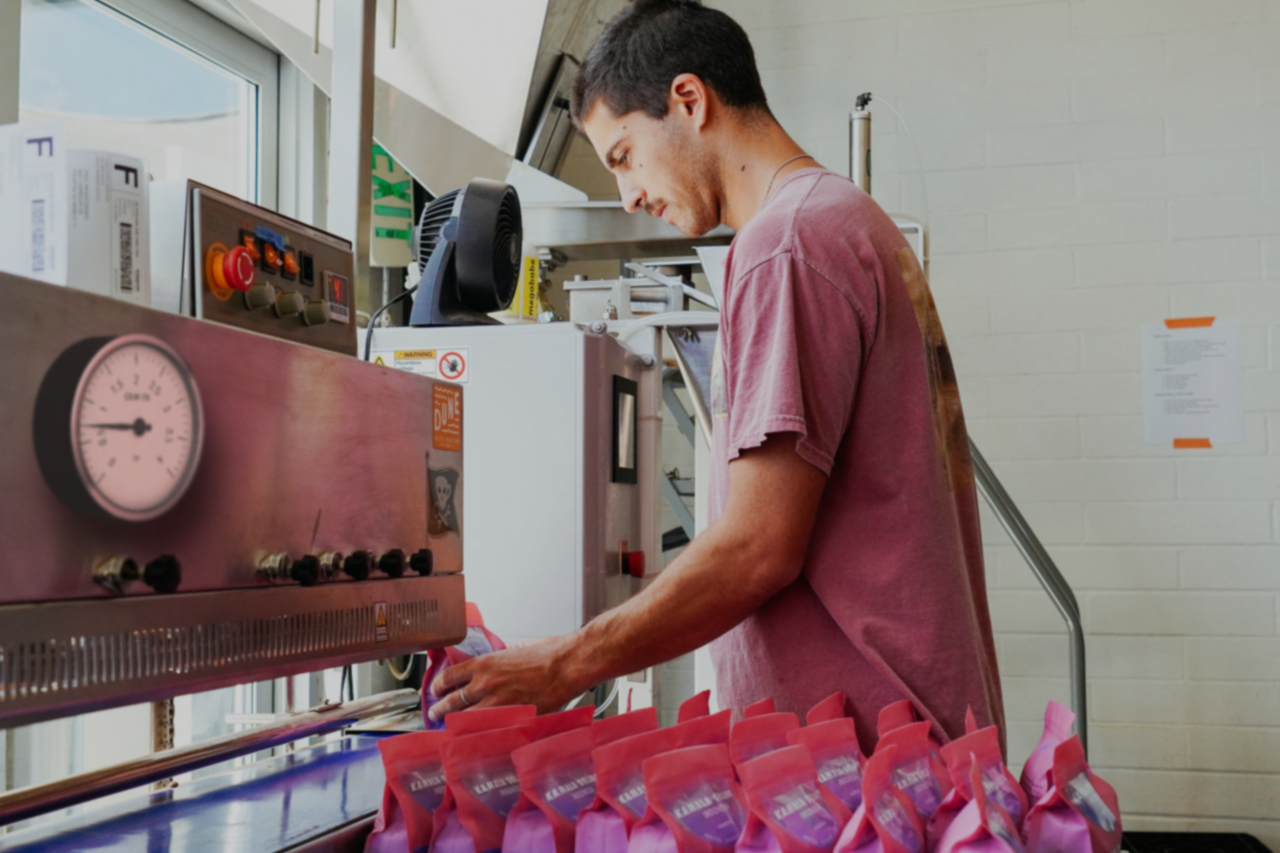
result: 0.7 bar
